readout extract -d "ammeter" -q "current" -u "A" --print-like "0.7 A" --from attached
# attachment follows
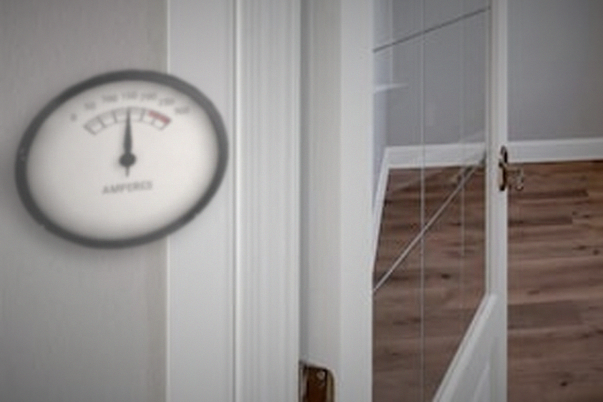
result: 150 A
